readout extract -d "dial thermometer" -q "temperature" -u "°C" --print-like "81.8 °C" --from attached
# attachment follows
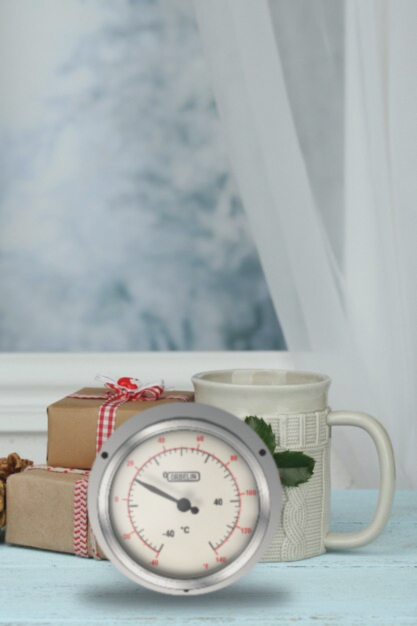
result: -10 °C
